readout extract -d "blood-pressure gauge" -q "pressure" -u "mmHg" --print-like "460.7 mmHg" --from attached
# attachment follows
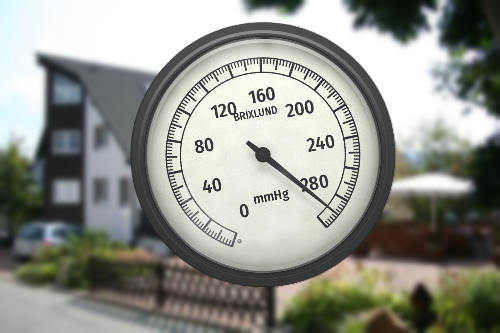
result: 290 mmHg
